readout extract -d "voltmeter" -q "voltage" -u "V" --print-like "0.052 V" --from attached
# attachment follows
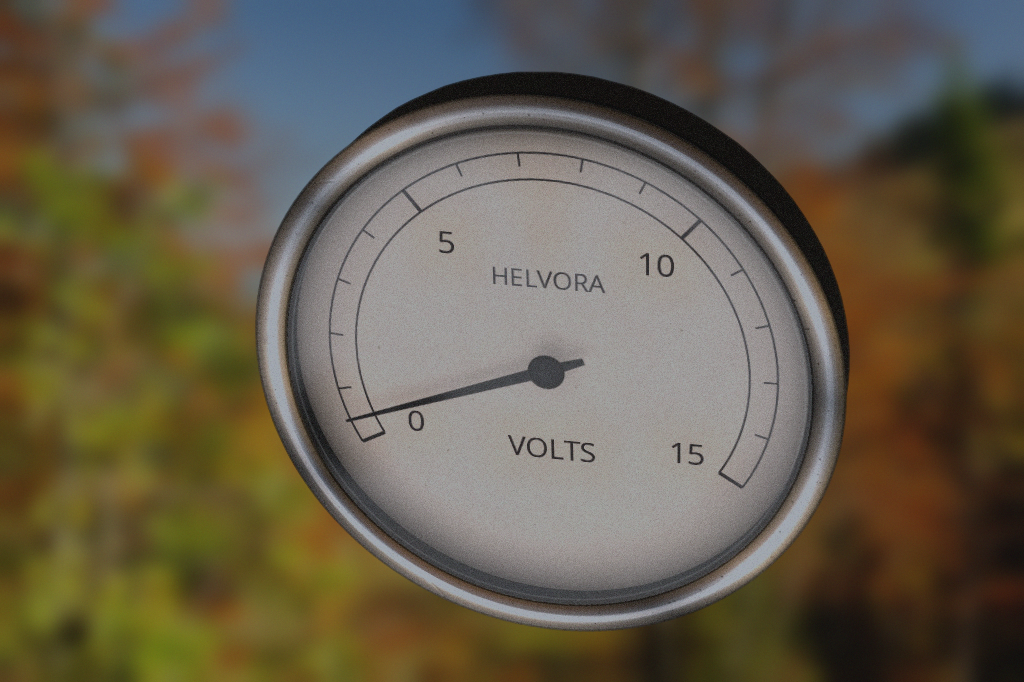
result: 0.5 V
